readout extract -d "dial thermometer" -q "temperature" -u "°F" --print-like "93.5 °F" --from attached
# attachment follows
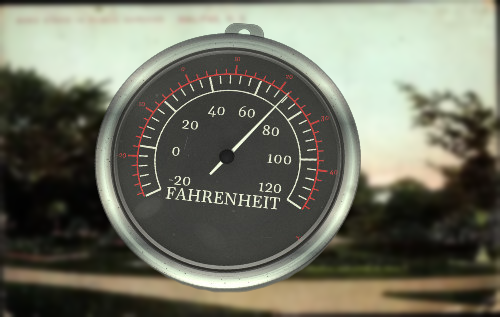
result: 72 °F
